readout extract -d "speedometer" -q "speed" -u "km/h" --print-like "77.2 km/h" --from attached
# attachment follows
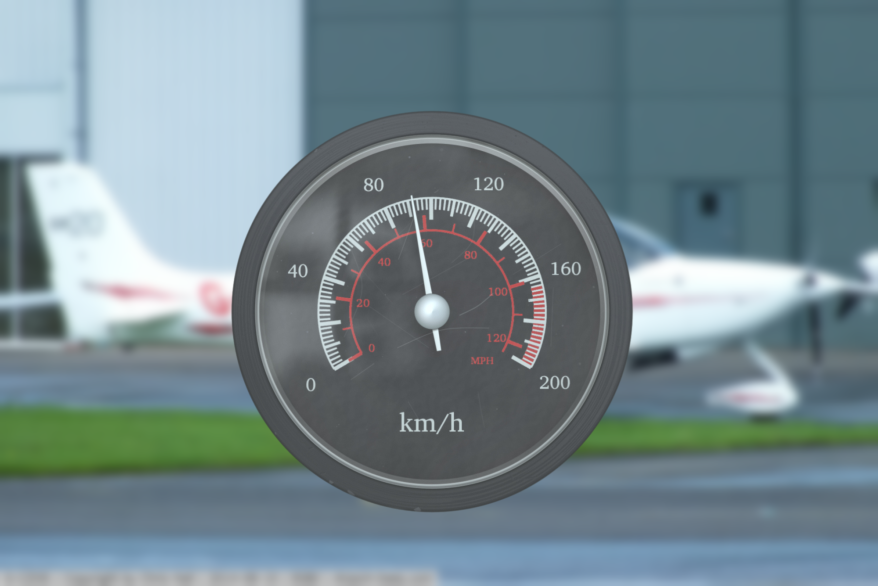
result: 92 km/h
